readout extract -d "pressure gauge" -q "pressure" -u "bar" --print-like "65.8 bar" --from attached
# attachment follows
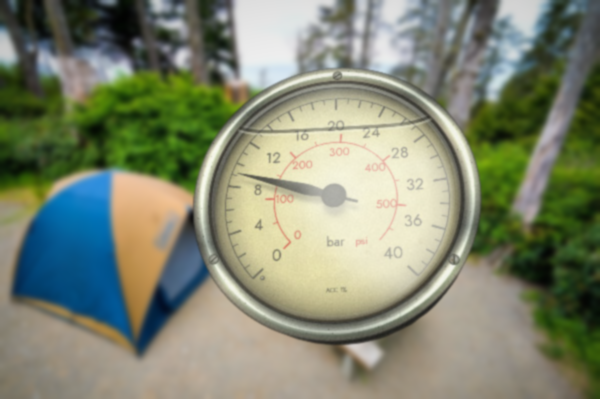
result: 9 bar
